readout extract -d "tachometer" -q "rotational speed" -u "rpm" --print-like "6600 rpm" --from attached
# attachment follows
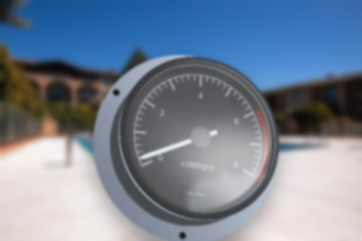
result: 200 rpm
